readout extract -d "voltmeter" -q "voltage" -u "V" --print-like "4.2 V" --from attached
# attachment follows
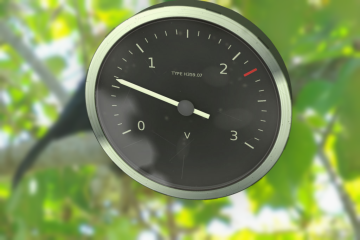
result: 0.6 V
